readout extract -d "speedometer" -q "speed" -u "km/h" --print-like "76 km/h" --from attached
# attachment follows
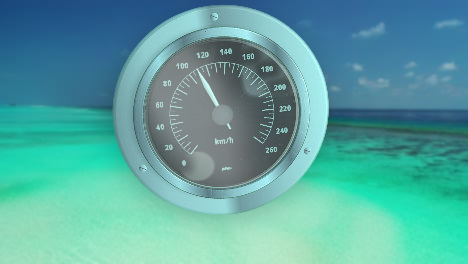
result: 110 km/h
